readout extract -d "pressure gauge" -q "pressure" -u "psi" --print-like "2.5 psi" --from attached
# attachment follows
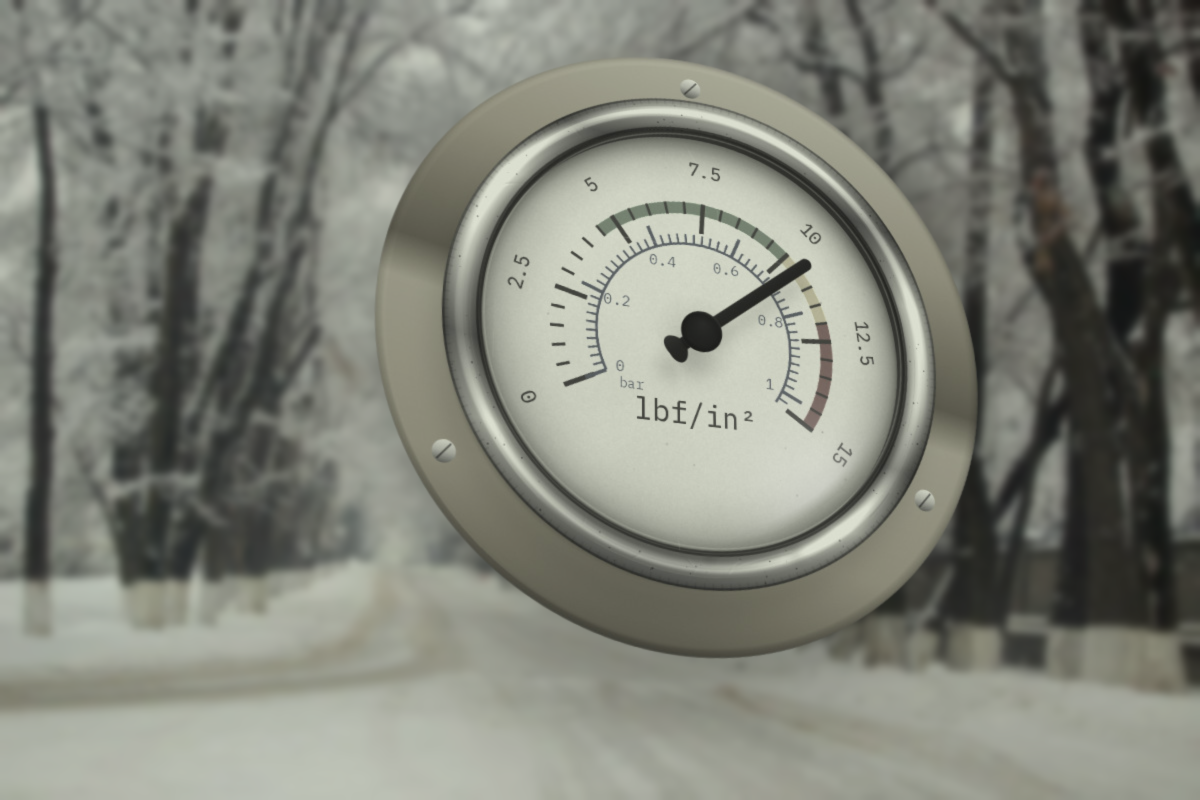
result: 10.5 psi
